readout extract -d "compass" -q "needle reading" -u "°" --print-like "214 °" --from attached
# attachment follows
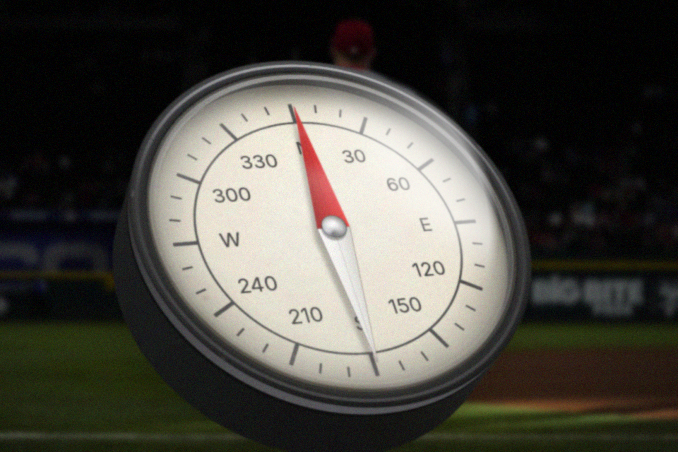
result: 0 °
